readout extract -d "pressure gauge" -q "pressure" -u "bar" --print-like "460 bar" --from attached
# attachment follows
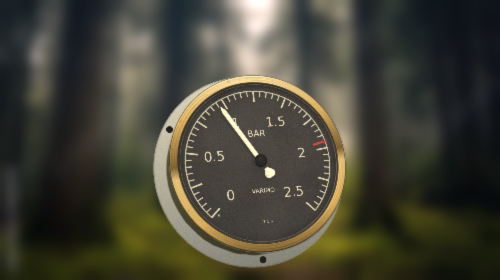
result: 0.95 bar
